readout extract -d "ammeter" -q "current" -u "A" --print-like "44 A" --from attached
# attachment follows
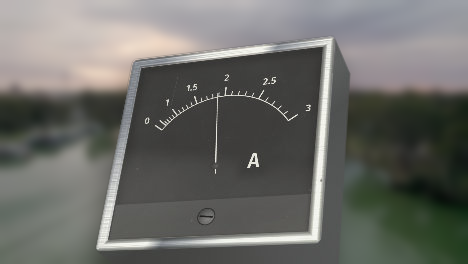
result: 1.9 A
